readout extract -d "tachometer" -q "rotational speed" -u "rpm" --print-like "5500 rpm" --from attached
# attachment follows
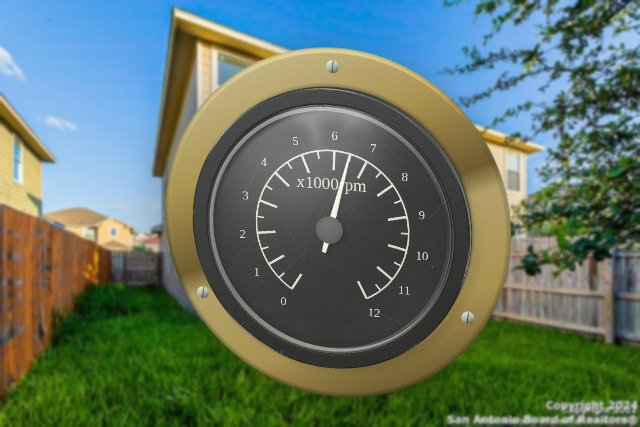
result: 6500 rpm
